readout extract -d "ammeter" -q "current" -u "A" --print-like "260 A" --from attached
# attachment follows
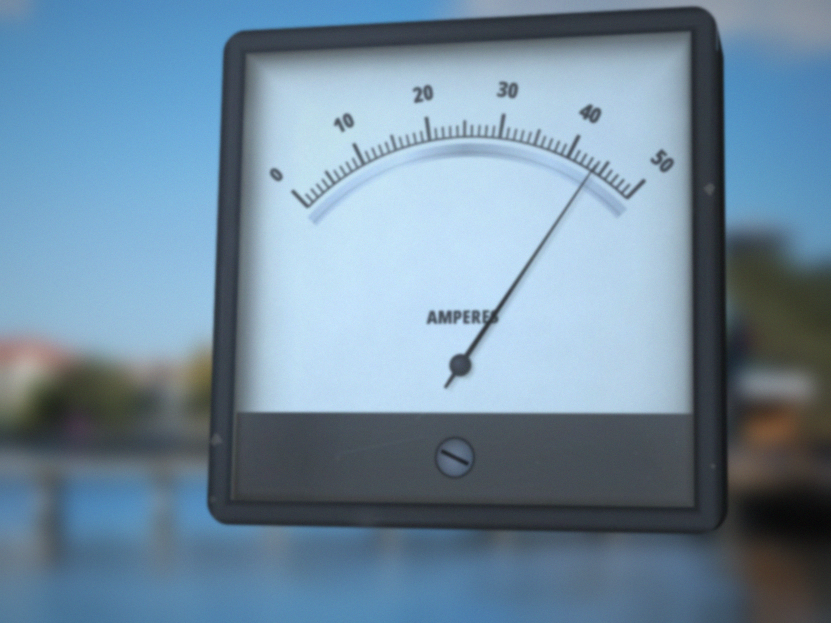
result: 44 A
